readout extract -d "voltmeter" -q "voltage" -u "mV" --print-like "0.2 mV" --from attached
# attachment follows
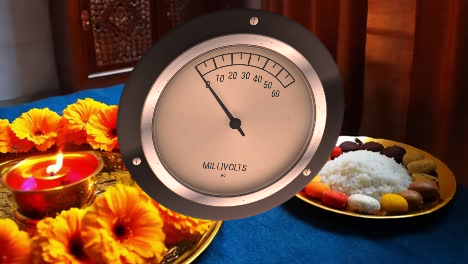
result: 0 mV
